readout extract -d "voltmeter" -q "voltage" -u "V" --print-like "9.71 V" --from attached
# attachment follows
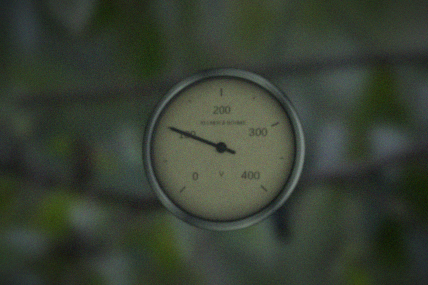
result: 100 V
